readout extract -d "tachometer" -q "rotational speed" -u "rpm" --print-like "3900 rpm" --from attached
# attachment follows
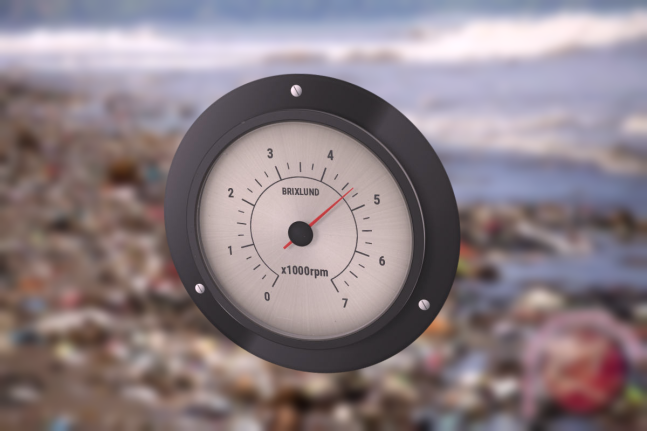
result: 4625 rpm
